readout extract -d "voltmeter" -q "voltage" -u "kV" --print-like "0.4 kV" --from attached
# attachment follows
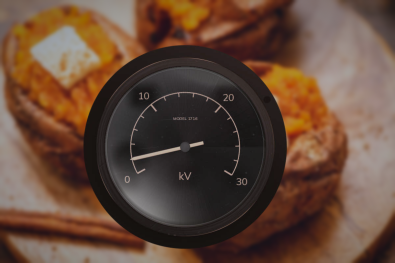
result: 2 kV
